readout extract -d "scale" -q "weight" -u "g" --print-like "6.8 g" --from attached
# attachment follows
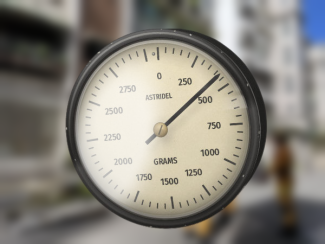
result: 425 g
